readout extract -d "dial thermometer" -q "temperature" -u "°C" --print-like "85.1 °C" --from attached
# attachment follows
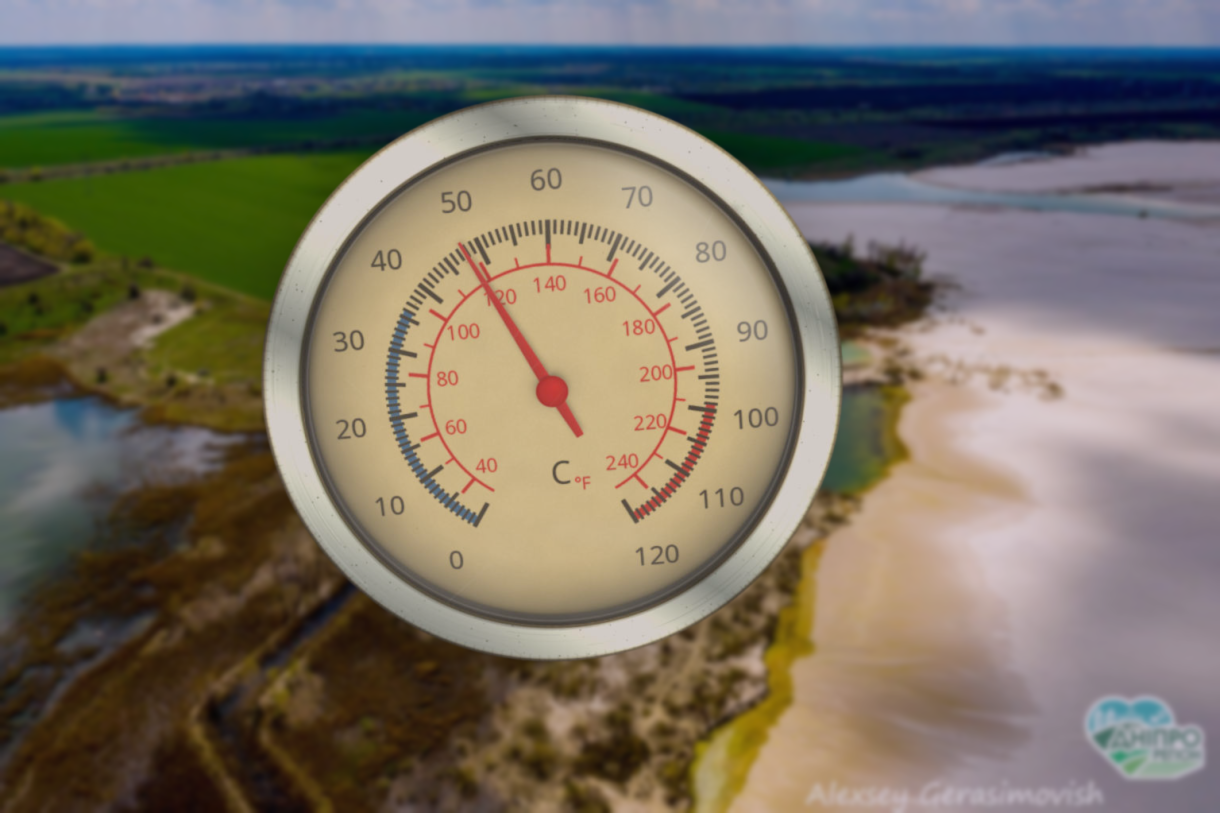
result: 48 °C
